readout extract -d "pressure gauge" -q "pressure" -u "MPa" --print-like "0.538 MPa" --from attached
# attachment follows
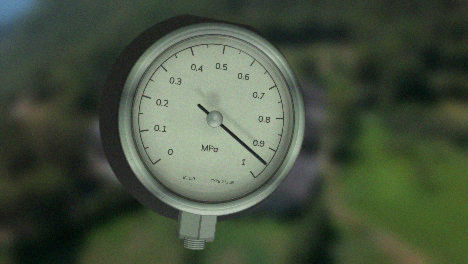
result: 0.95 MPa
